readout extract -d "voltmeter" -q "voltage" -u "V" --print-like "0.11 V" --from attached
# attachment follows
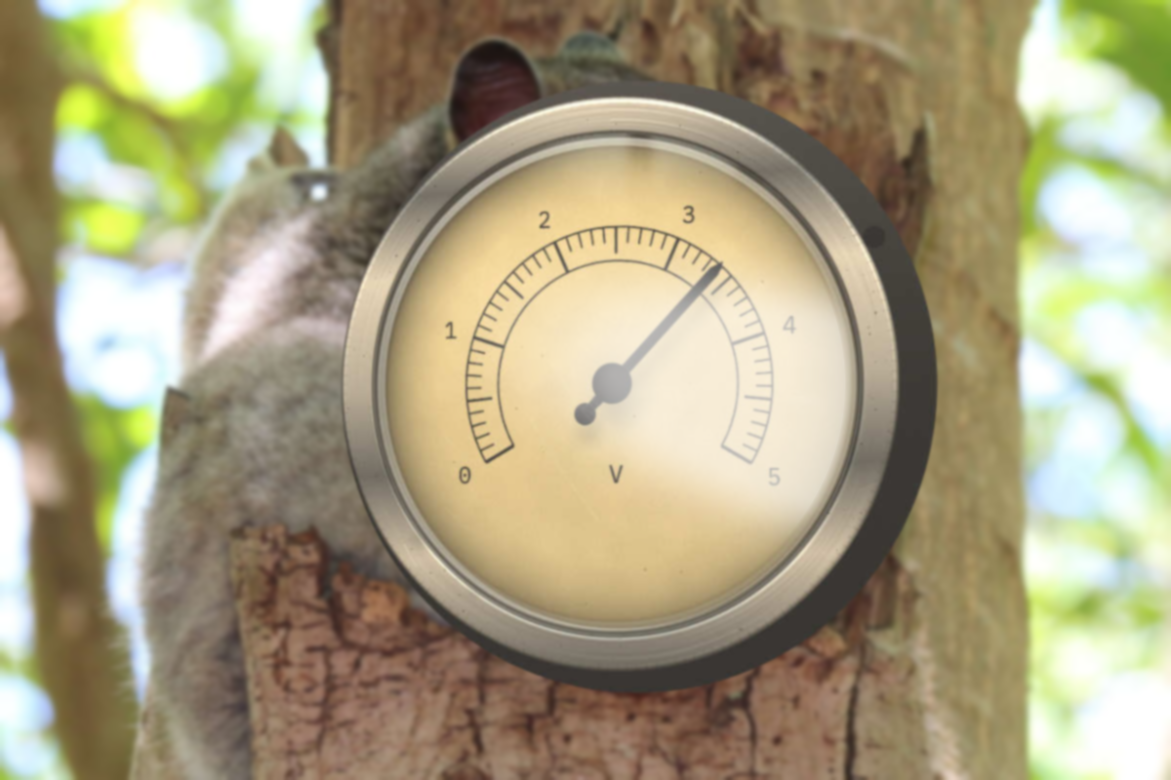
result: 3.4 V
